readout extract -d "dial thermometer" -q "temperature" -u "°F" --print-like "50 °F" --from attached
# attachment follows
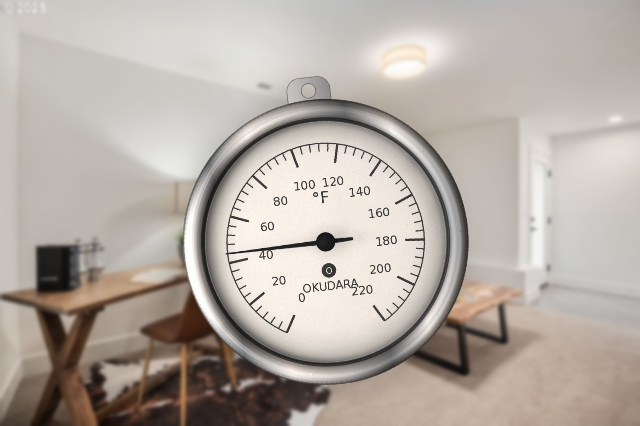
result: 44 °F
